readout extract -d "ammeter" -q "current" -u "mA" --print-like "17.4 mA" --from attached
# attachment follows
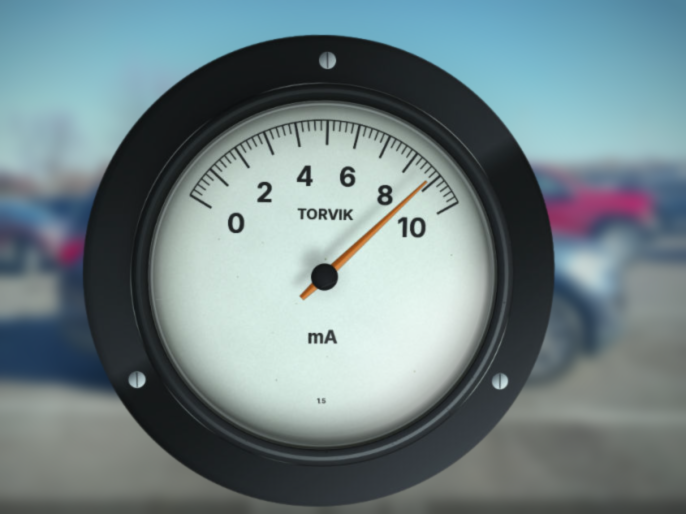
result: 8.8 mA
